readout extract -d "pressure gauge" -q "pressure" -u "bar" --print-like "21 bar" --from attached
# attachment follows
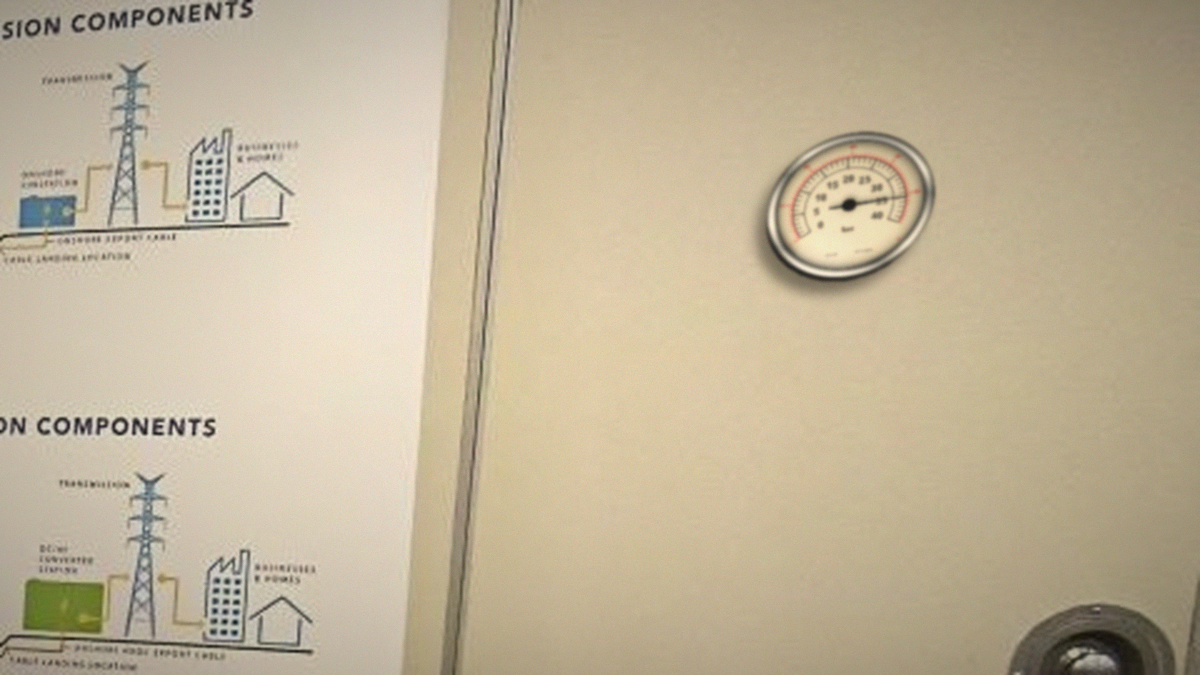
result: 35 bar
